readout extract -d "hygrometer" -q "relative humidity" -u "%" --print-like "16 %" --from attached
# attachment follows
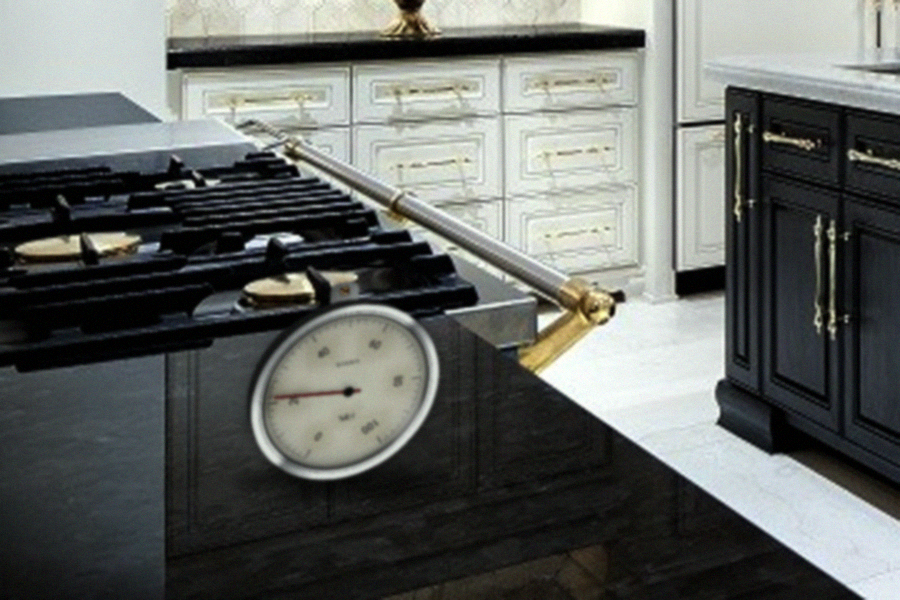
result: 22 %
